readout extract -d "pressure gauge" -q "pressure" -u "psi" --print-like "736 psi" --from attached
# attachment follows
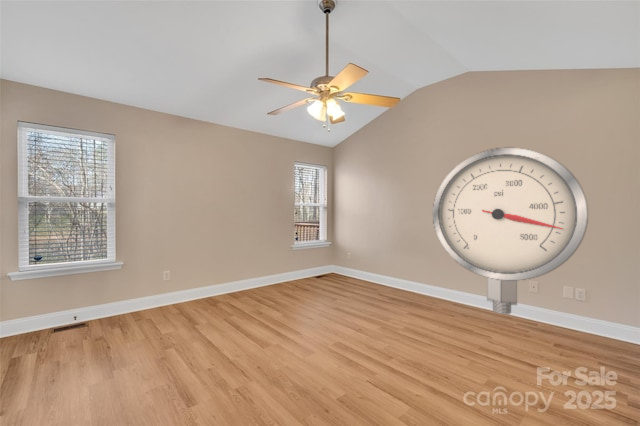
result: 4500 psi
